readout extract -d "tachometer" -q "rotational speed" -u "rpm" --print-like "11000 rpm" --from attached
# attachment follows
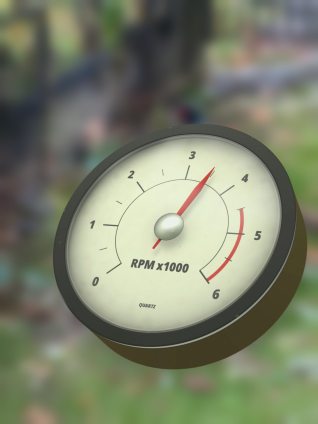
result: 3500 rpm
